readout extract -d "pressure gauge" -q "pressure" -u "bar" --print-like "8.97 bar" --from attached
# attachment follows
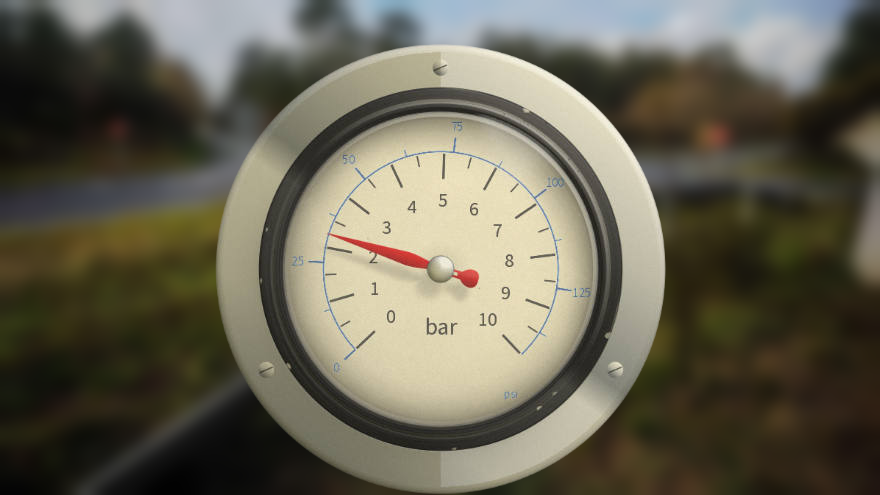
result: 2.25 bar
